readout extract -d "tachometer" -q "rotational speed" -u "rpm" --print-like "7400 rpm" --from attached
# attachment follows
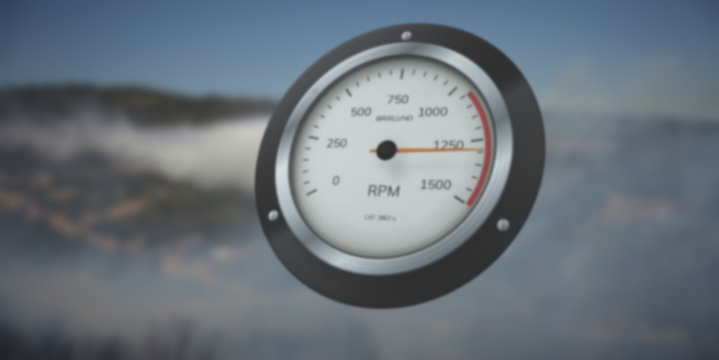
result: 1300 rpm
